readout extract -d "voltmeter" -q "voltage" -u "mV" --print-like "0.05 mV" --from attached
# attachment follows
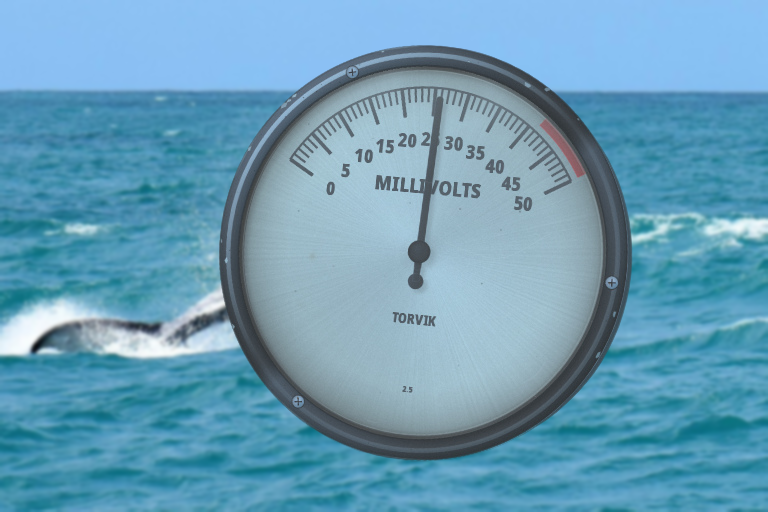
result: 26 mV
